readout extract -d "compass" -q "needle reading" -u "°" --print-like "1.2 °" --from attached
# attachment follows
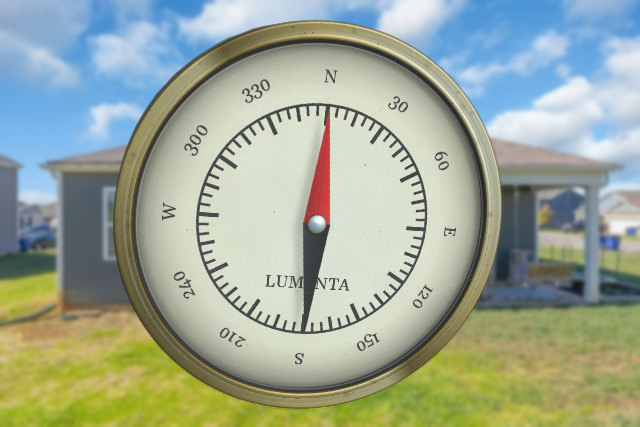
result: 0 °
